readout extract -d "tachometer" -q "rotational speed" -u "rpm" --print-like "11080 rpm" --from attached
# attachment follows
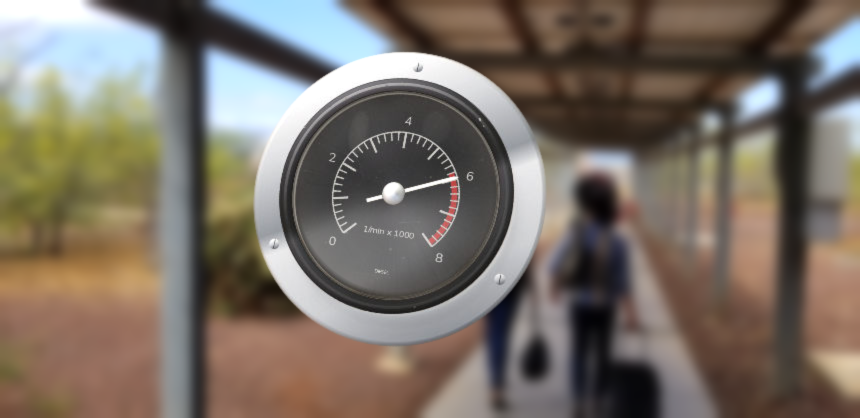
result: 6000 rpm
